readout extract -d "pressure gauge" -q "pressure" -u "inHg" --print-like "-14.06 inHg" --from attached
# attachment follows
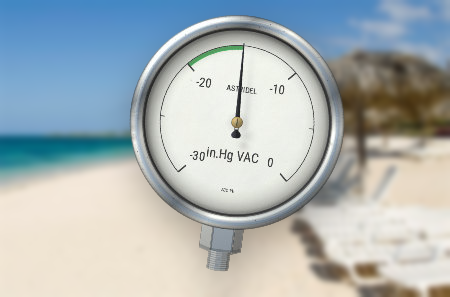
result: -15 inHg
